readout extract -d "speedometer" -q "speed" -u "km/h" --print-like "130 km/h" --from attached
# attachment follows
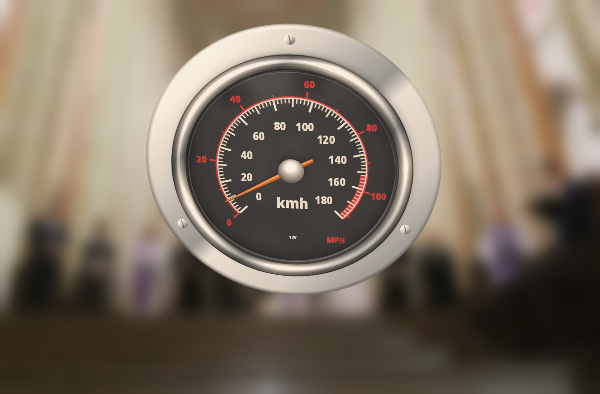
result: 10 km/h
